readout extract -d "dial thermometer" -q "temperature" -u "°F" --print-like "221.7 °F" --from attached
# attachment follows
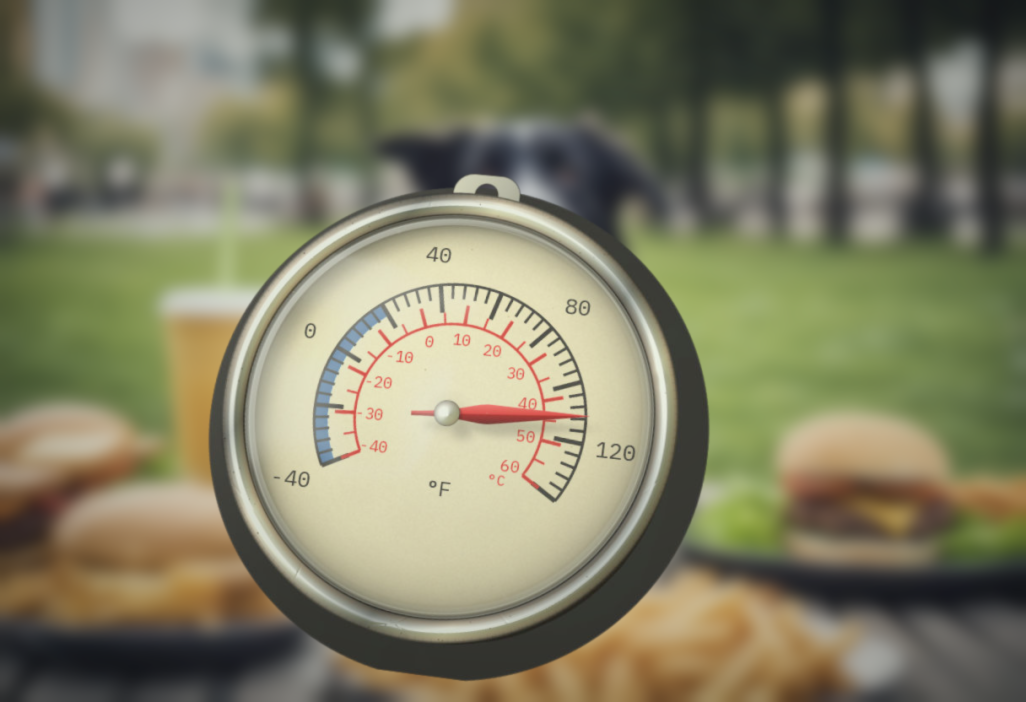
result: 112 °F
